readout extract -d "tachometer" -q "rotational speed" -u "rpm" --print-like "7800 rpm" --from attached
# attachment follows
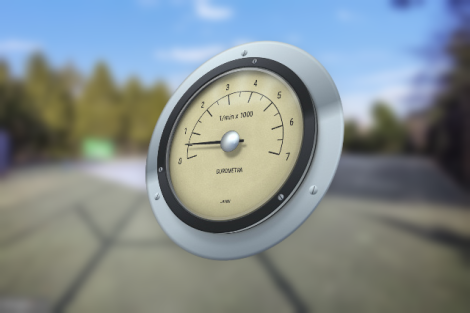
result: 500 rpm
